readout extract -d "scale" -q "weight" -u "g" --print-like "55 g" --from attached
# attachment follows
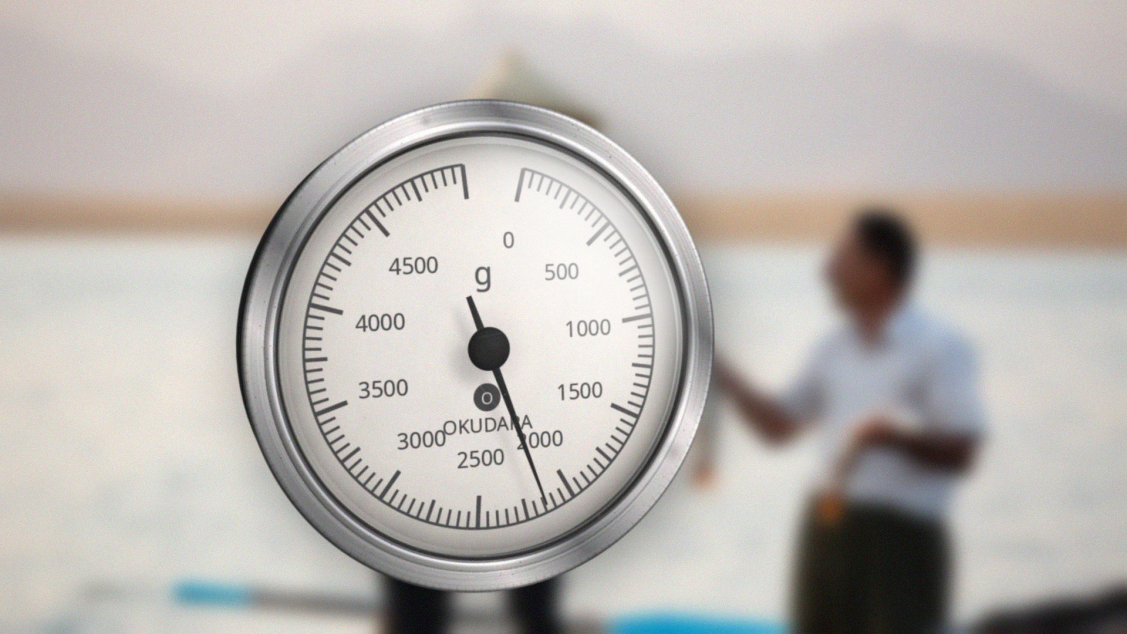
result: 2150 g
